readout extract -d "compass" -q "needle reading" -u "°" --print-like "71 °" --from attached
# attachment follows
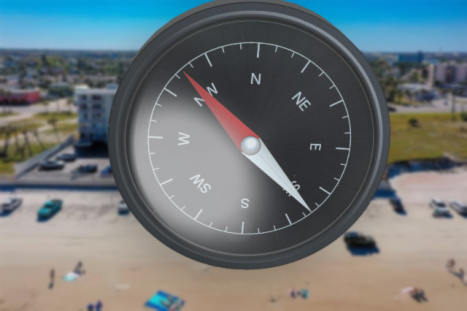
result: 315 °
